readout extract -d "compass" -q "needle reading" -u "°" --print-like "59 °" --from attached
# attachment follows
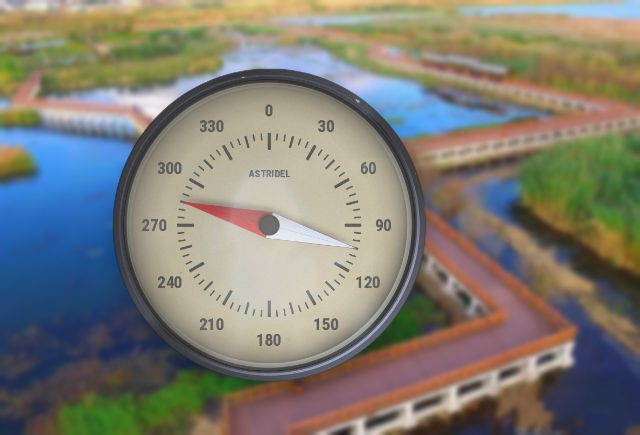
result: 285 °
